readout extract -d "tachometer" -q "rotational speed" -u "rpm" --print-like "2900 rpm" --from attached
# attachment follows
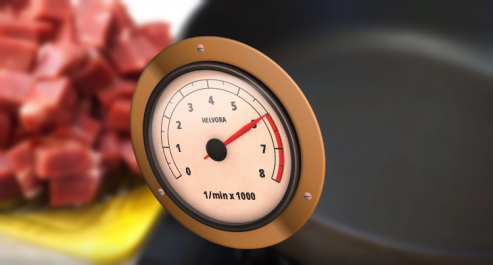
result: 6000 rpm
